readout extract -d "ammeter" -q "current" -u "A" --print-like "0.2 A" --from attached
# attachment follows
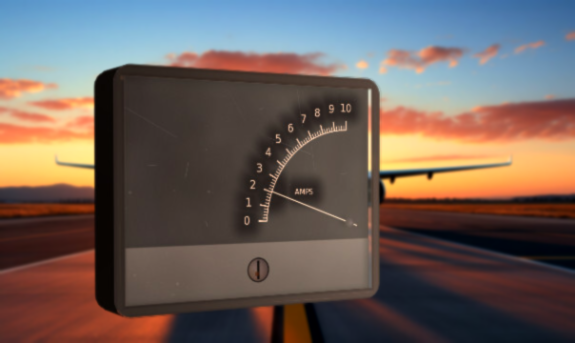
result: 2 A
